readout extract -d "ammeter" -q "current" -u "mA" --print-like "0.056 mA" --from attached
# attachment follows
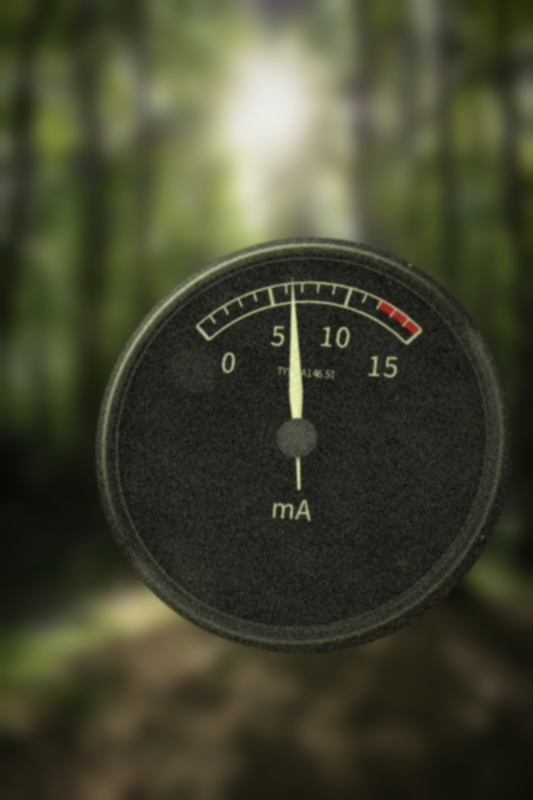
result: 6.5 mA
